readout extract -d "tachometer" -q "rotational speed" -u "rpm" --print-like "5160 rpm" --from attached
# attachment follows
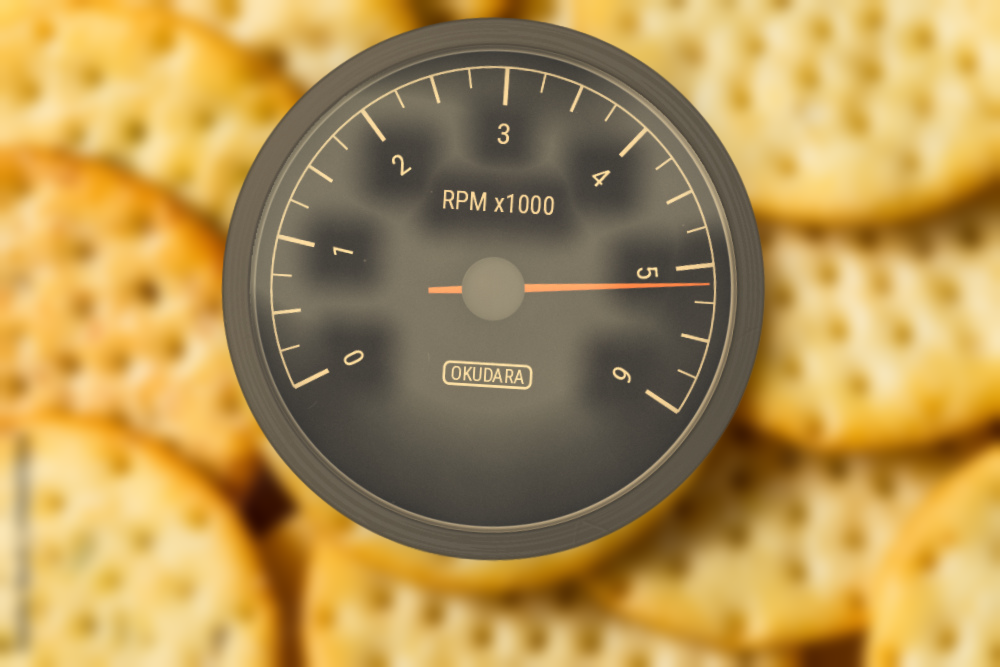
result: 5125 rpm
